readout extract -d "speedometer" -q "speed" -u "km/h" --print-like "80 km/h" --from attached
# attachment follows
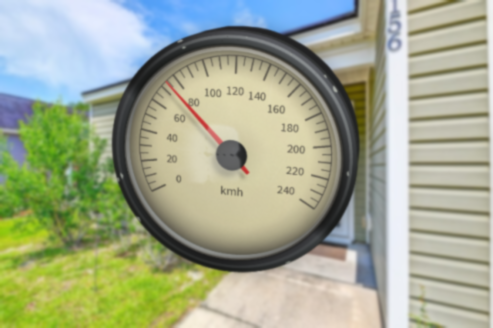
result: 75 km/h
